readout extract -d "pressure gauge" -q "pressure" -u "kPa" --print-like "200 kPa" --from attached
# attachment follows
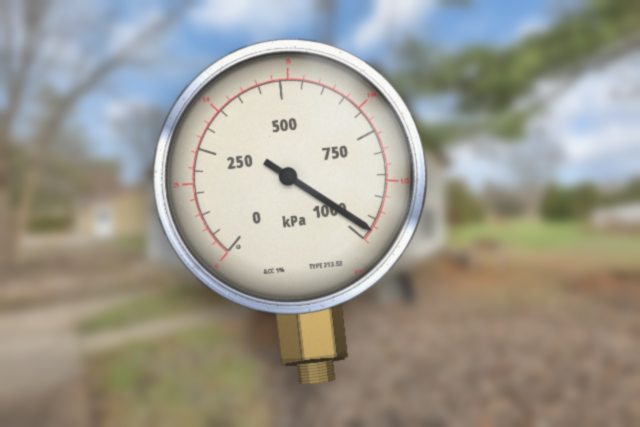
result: 975 kPa
